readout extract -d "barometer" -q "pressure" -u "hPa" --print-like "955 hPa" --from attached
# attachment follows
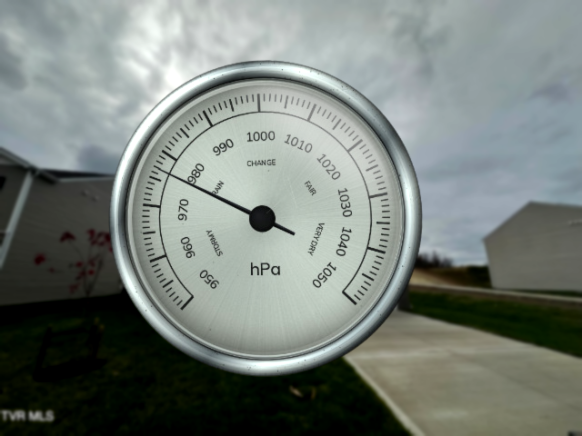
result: 977 hPa
